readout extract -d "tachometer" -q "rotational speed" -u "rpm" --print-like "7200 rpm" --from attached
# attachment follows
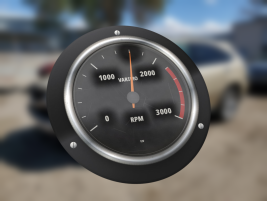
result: 1600 rpm
